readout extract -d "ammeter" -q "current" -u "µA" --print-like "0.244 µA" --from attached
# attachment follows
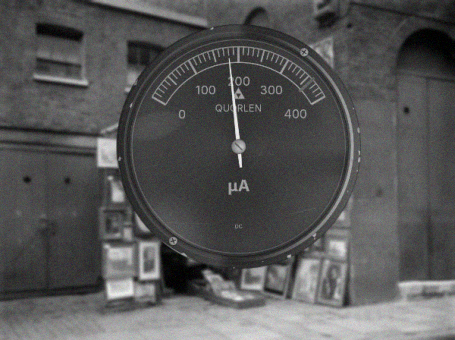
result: 180 µA
